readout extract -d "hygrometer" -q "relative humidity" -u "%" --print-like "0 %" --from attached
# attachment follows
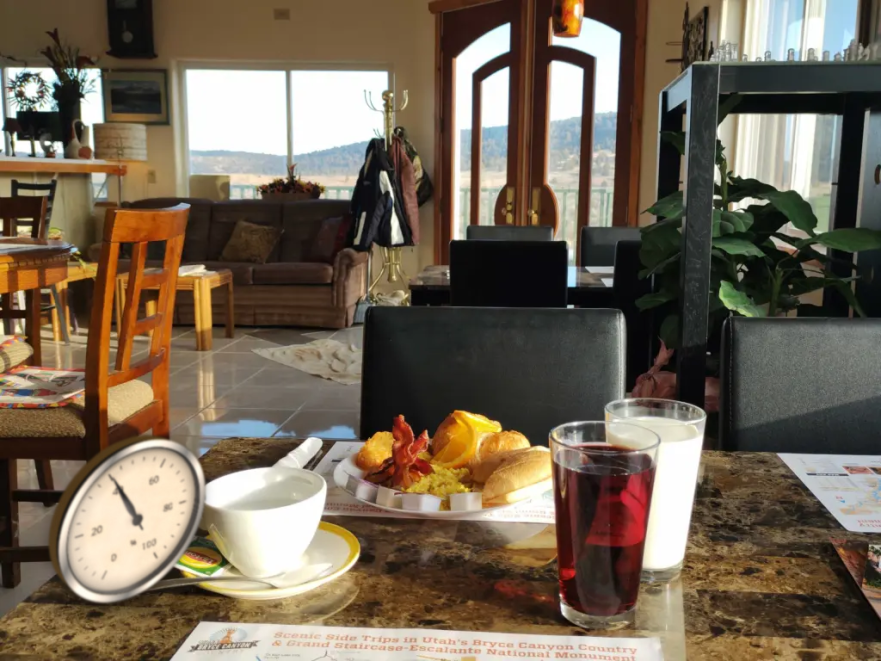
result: 40 %
